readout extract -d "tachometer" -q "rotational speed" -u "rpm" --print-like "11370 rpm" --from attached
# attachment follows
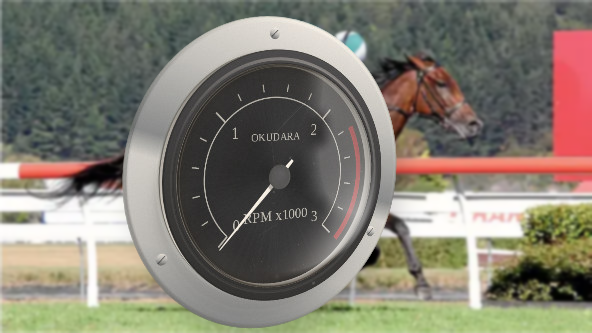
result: 0 rpm
